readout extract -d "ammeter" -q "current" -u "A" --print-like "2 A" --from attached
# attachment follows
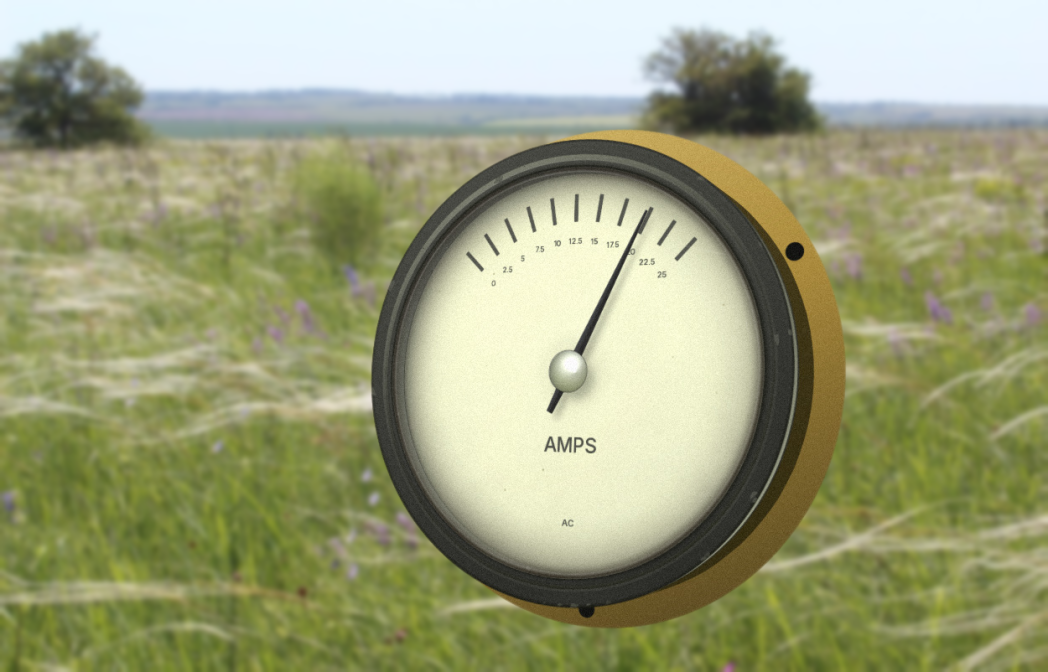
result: 20 A
